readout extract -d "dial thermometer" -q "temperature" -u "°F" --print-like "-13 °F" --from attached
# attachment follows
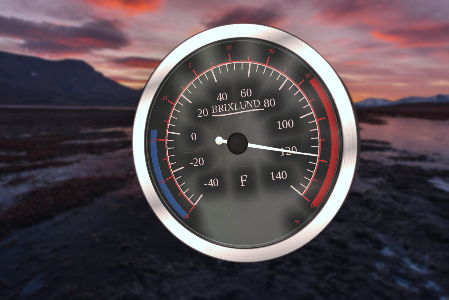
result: 120 °F
